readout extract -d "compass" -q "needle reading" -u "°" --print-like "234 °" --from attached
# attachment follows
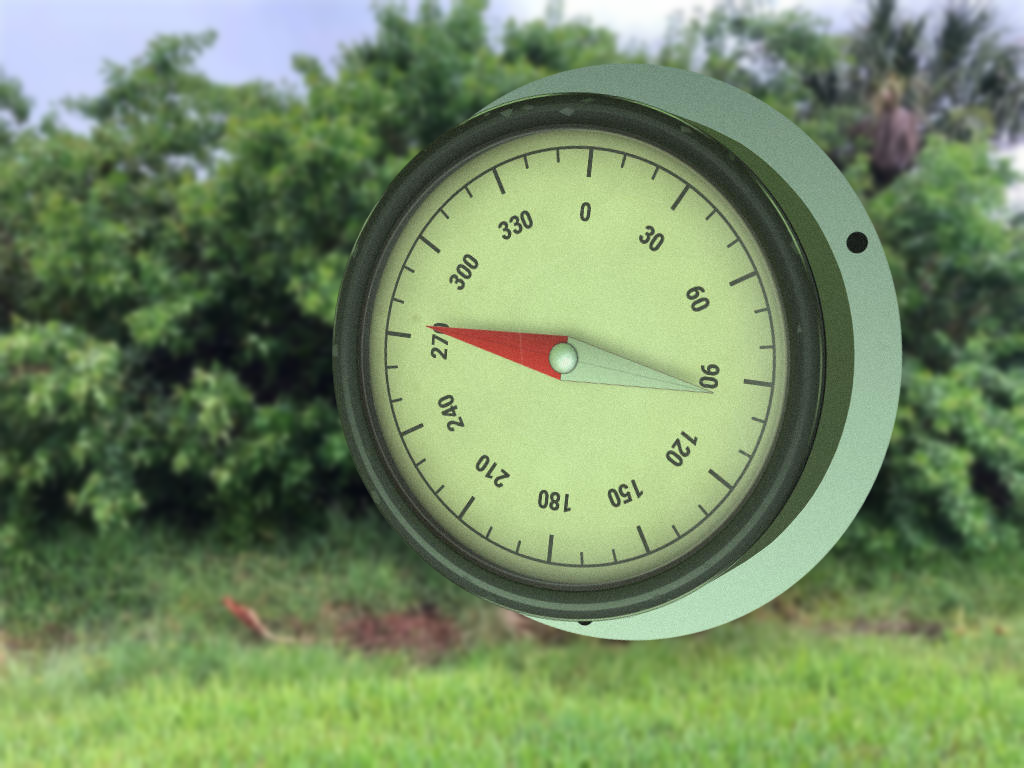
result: 275 °
